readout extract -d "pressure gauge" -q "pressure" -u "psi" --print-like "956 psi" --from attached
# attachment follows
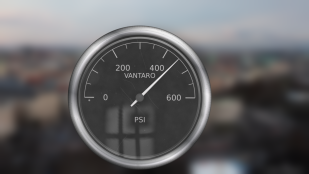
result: 450 psi
